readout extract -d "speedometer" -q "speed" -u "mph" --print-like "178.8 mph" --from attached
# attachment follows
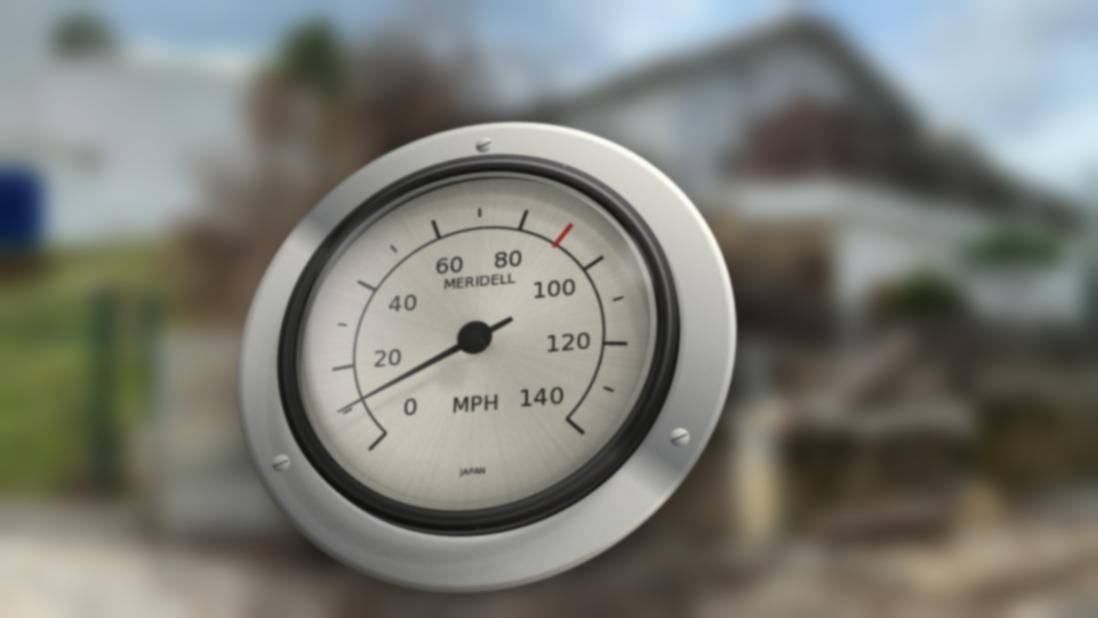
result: 10 mph
